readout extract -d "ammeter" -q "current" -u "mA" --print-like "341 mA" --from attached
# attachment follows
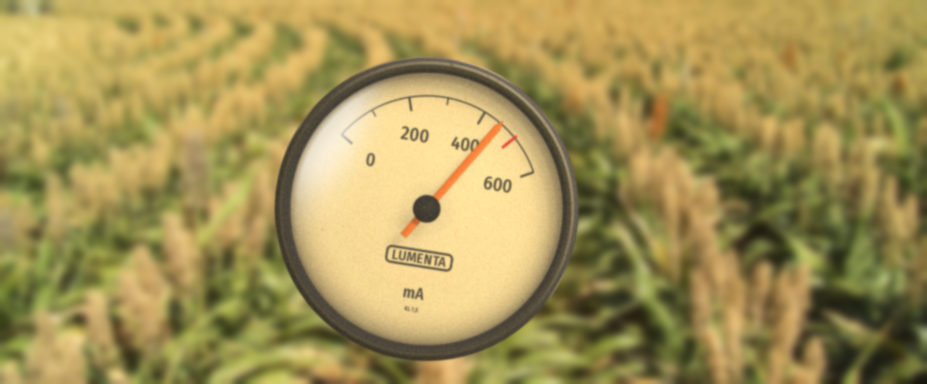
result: 450 mA
